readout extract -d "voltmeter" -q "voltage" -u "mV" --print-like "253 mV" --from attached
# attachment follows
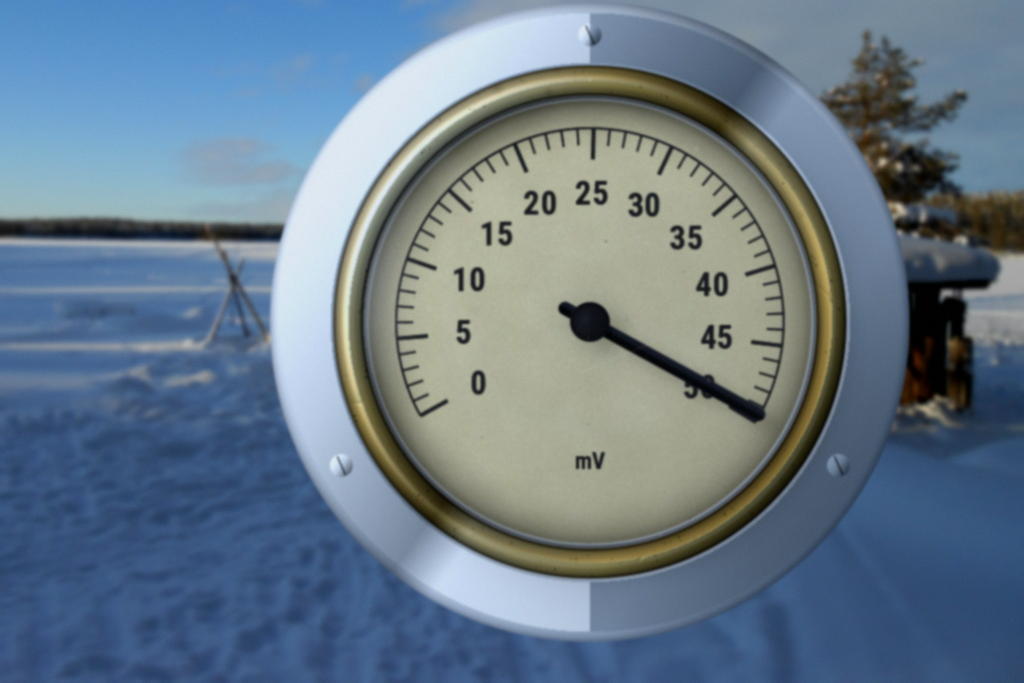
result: 49.5 mV
